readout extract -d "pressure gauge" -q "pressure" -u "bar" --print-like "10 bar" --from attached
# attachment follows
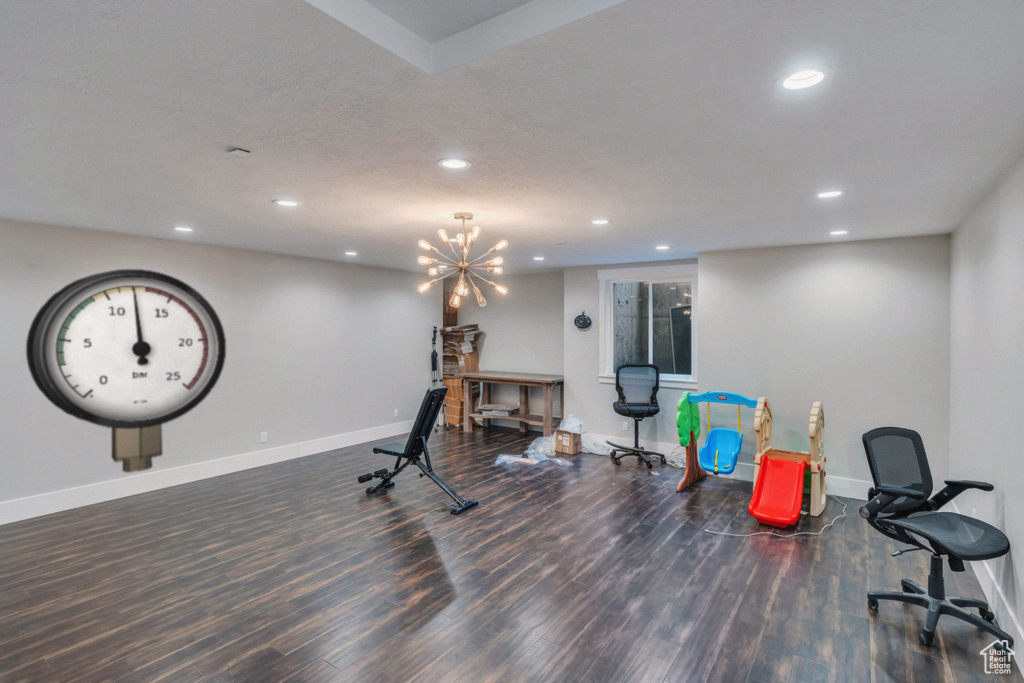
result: 12 bar
